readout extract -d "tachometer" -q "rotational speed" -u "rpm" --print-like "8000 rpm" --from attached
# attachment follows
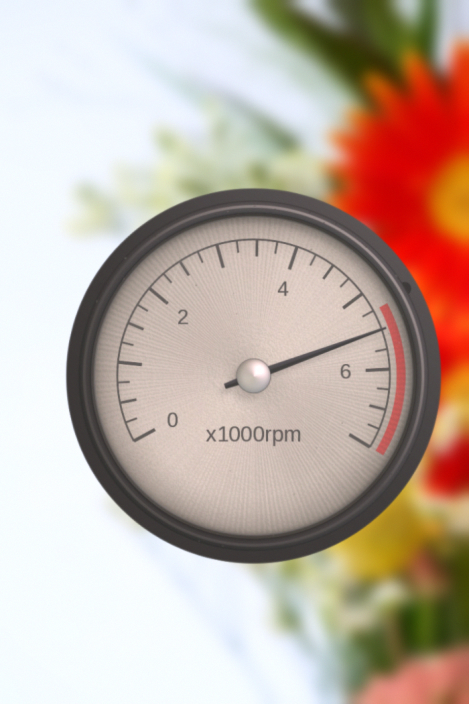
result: 5500 rpm
